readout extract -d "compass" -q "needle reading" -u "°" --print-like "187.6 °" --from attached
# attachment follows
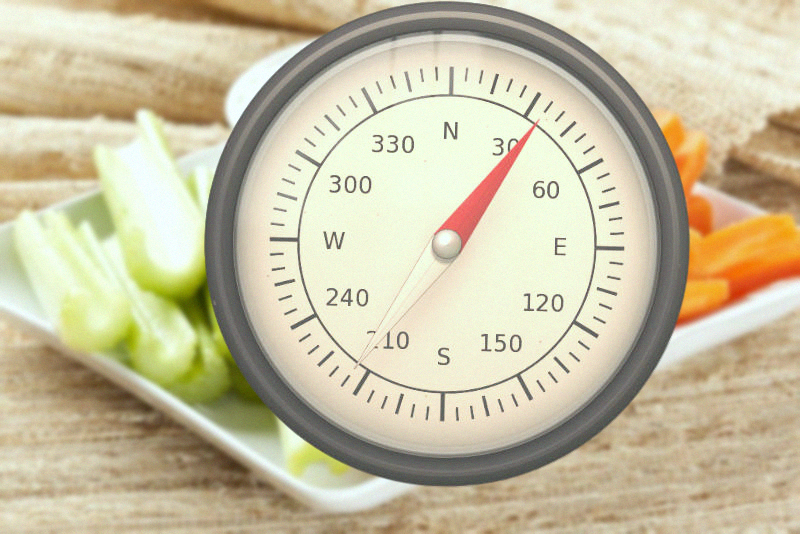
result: 35 °
